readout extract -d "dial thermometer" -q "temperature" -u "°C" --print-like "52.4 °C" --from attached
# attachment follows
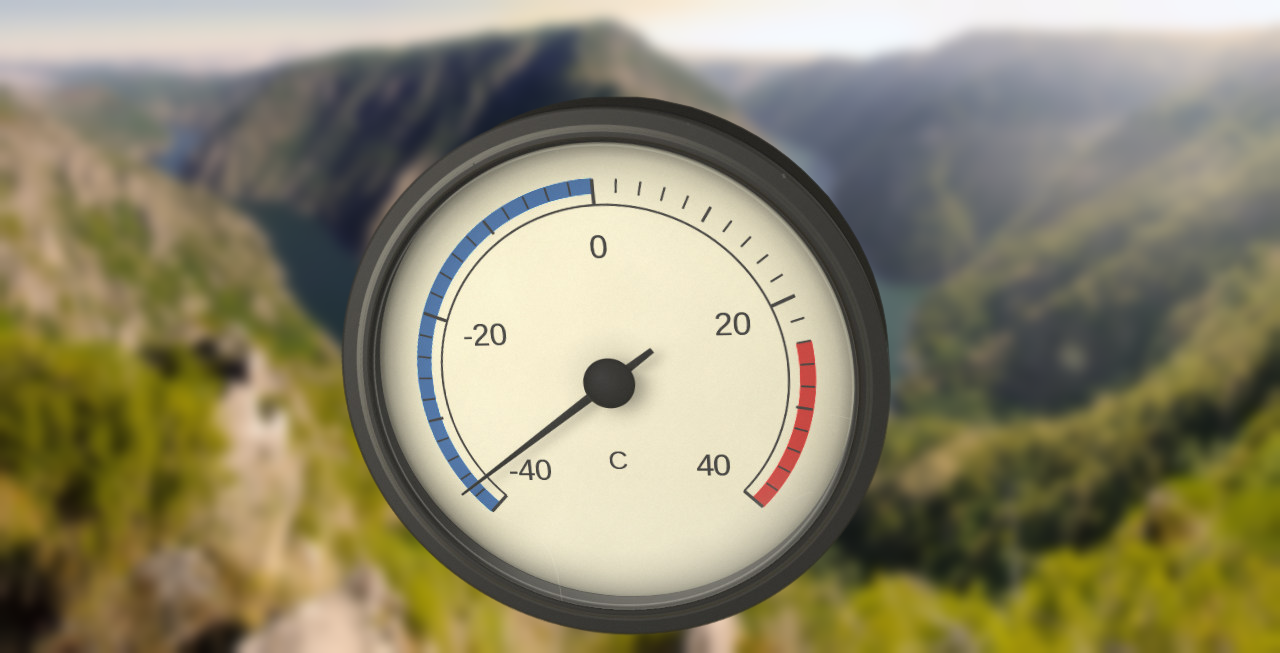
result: -37 °C
